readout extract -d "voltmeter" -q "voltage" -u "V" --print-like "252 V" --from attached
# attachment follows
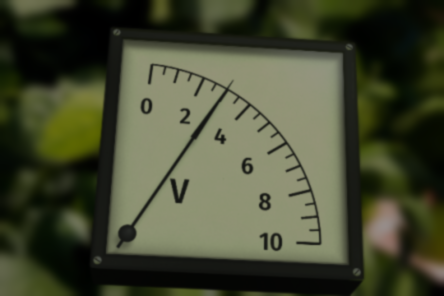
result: 3 V
